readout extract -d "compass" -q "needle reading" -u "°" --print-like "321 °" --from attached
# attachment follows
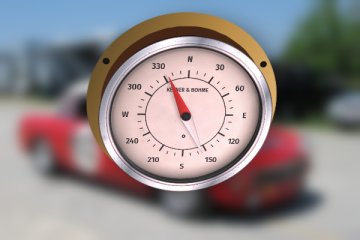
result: 335 °
